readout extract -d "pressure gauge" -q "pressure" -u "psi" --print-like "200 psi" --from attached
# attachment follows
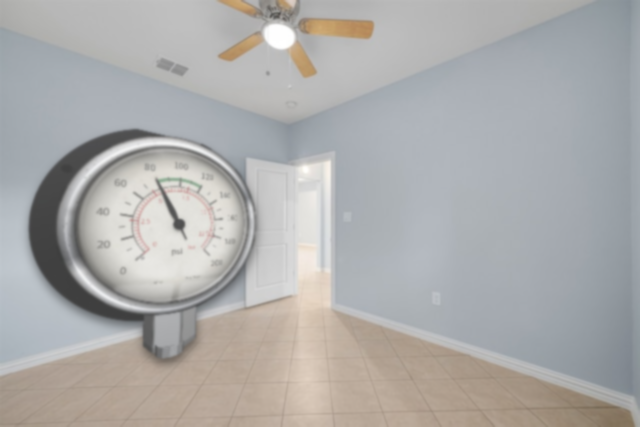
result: 80 psi
